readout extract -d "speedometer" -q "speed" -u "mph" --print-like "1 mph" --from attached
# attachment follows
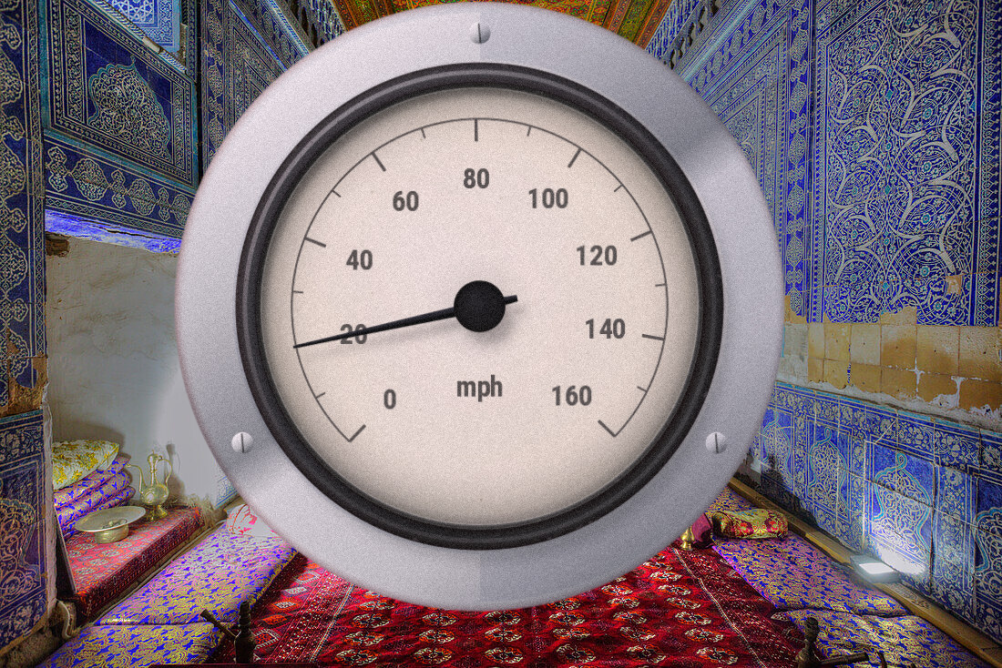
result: 20 mph
